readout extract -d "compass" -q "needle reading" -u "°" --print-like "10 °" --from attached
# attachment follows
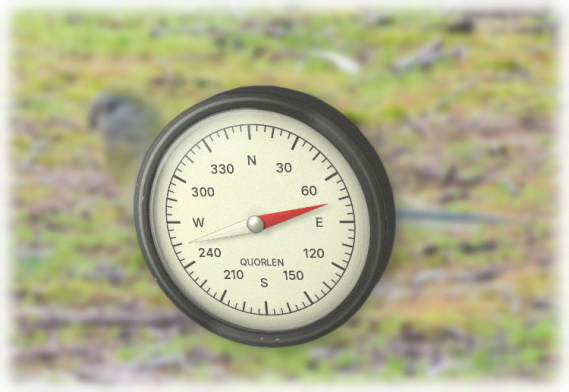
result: 75 °
